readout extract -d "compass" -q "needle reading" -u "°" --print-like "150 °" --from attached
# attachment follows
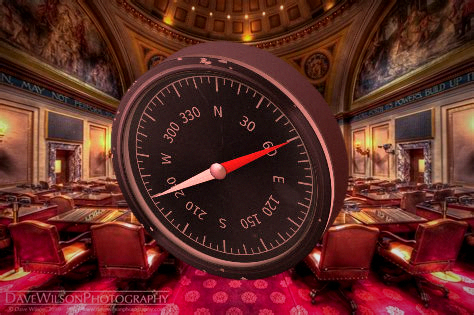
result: 60 °
